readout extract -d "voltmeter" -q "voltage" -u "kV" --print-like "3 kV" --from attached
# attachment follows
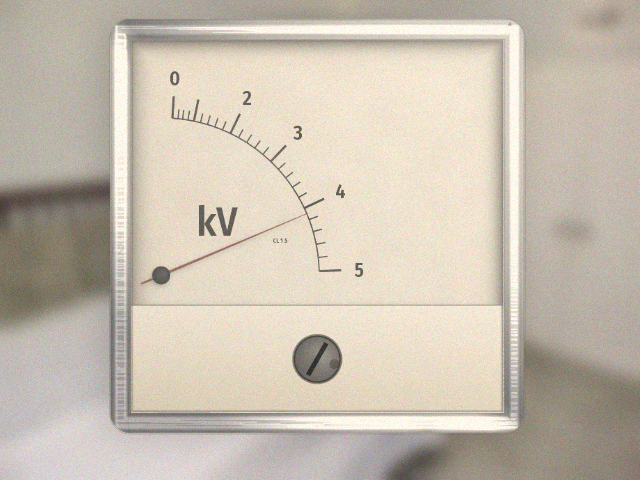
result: 4.1 kV
